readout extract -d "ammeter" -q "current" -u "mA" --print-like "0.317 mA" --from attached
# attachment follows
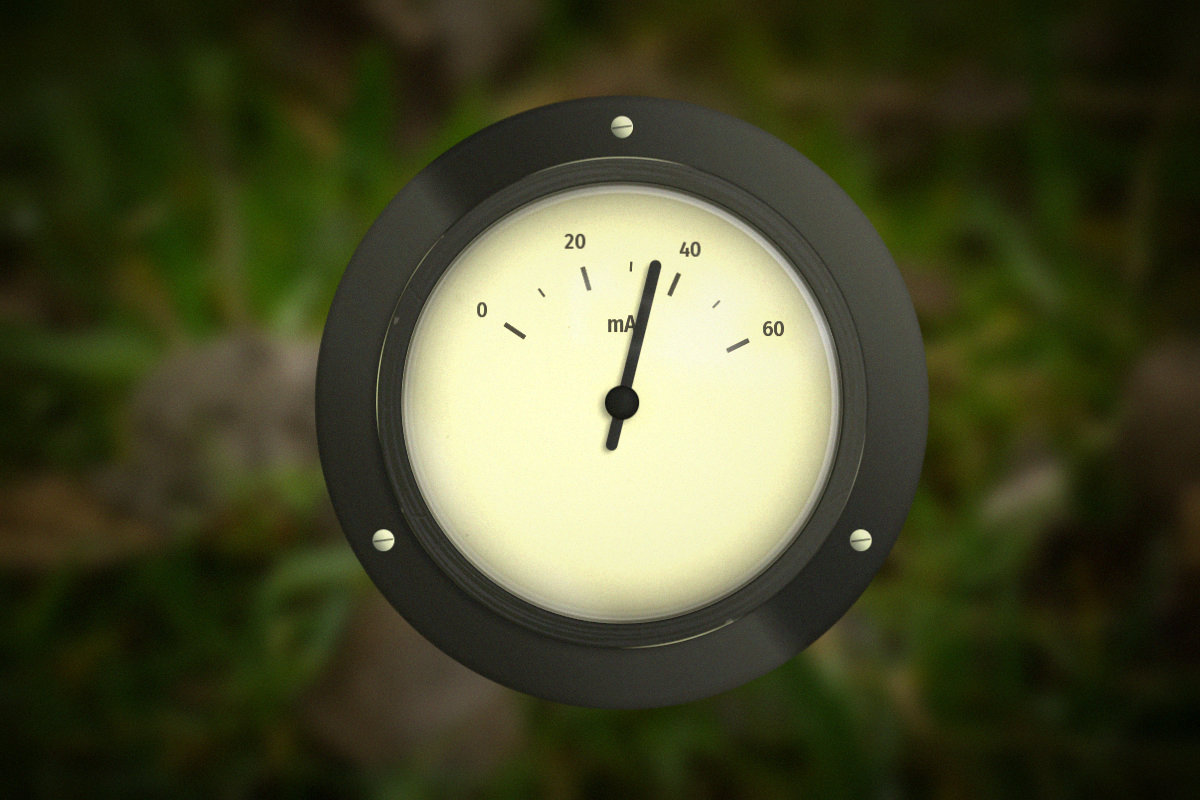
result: 35 mA
